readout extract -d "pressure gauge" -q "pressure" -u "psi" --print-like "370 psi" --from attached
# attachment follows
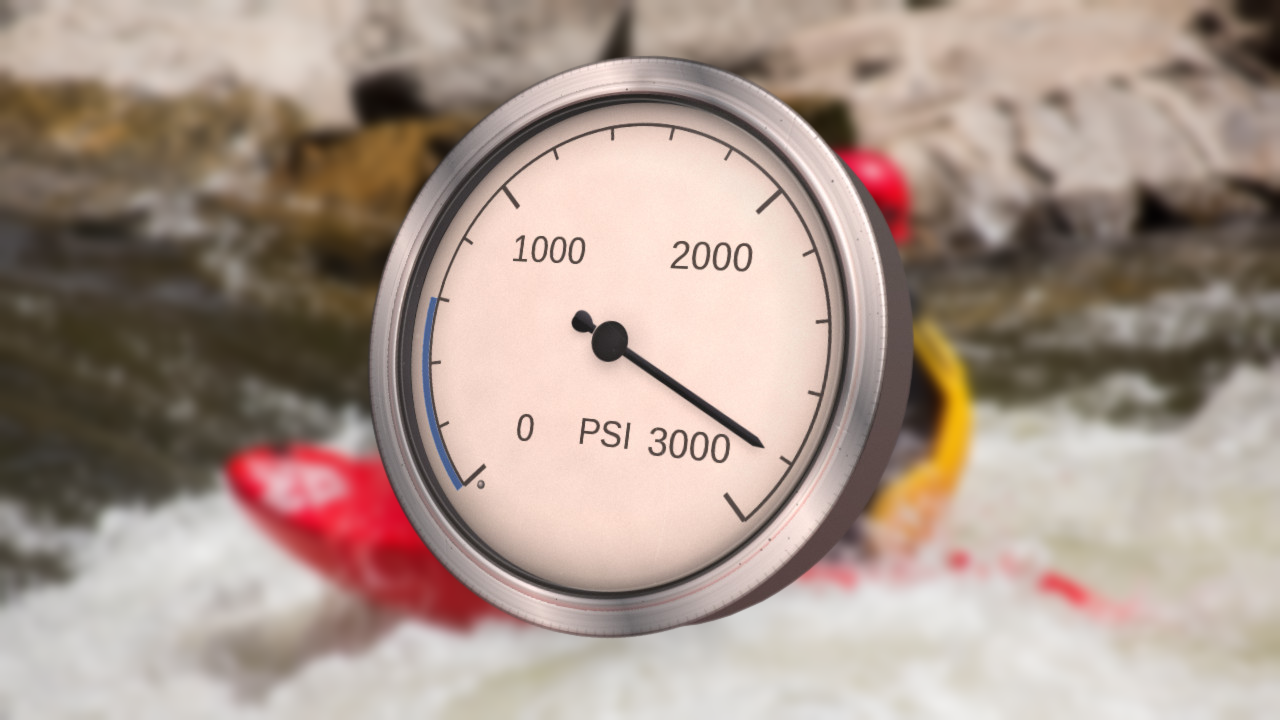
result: 2800 psi
